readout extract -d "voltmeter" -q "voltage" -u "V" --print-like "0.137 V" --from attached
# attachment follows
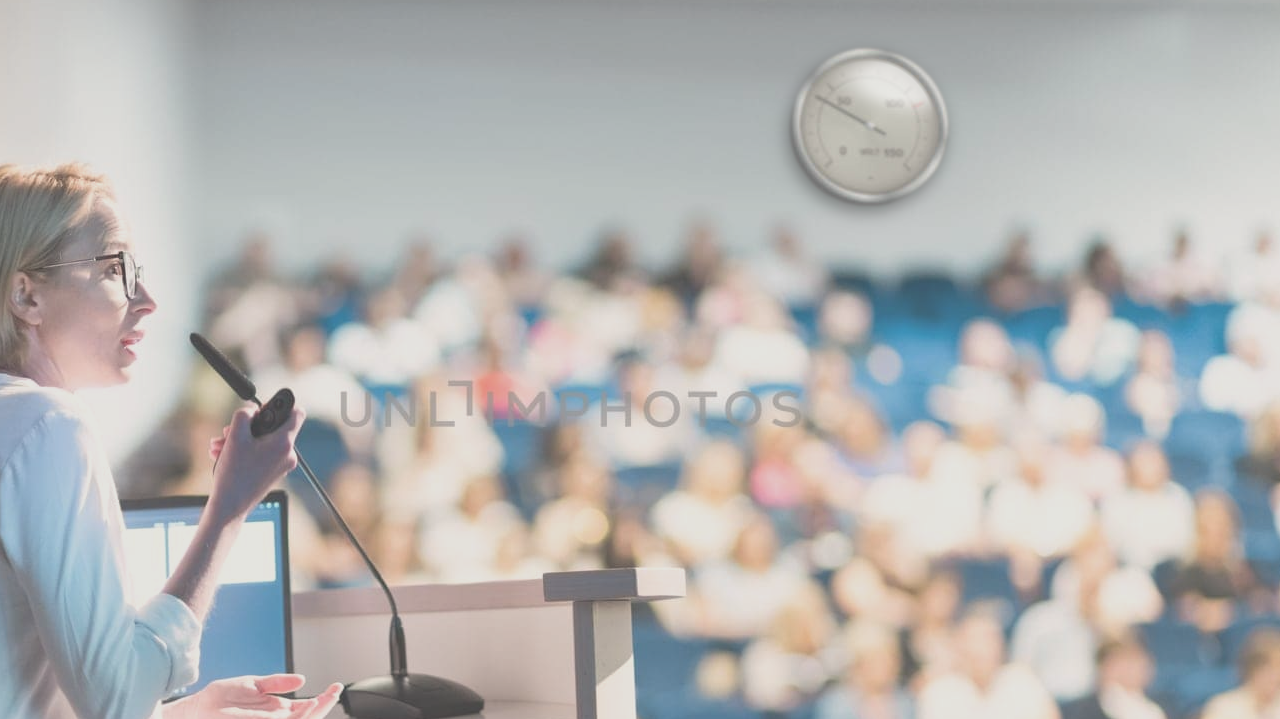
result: 40 V
